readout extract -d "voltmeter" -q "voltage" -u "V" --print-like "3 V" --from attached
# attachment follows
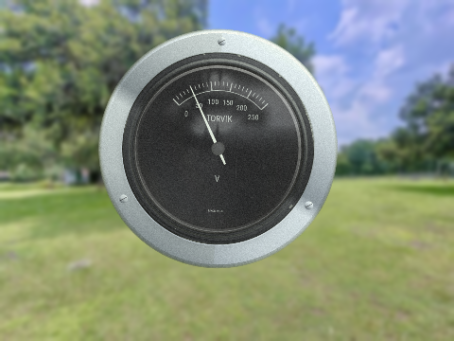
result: 50 V
